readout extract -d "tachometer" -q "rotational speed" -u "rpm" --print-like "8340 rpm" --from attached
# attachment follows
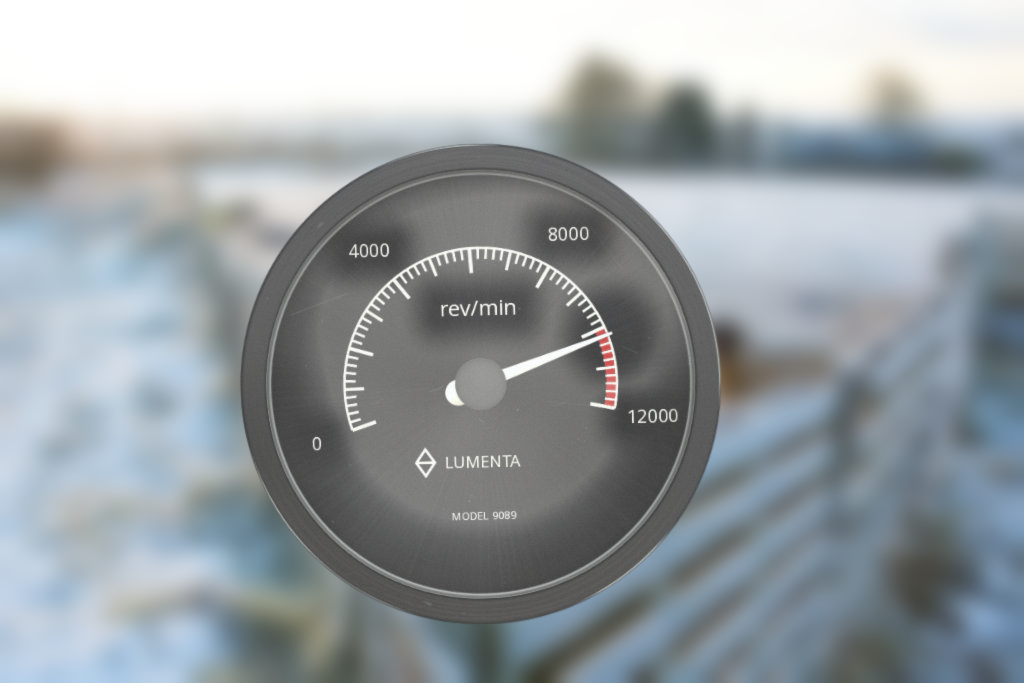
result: 10200 rpm
